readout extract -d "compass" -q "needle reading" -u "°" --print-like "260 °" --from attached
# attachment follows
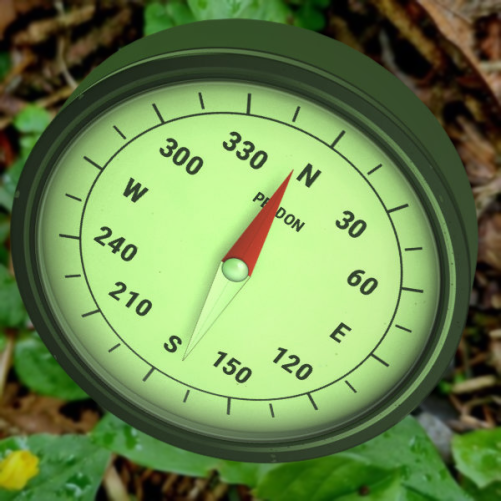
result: 352.5 °
